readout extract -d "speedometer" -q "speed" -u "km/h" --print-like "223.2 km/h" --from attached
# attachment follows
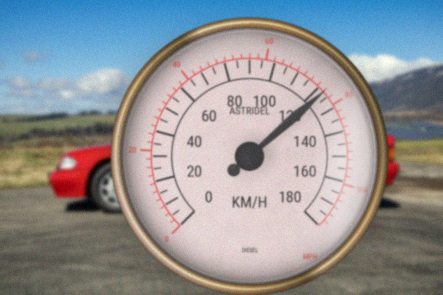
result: 122.5 km/h
